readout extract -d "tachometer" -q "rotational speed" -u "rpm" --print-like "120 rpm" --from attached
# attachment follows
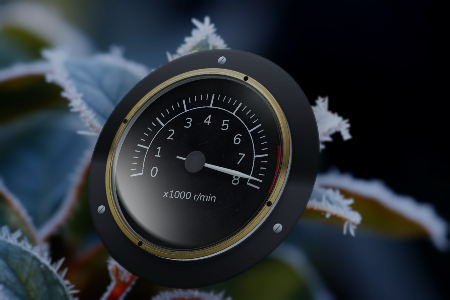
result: 7800 rpm
